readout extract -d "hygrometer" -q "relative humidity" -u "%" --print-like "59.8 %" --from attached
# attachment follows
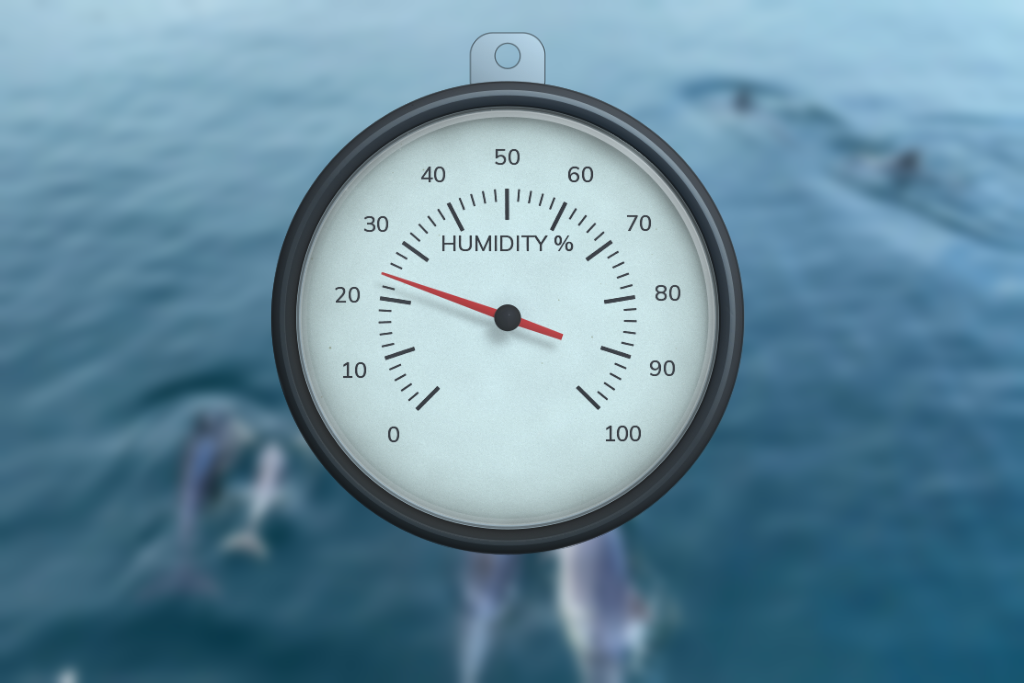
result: 24 %
